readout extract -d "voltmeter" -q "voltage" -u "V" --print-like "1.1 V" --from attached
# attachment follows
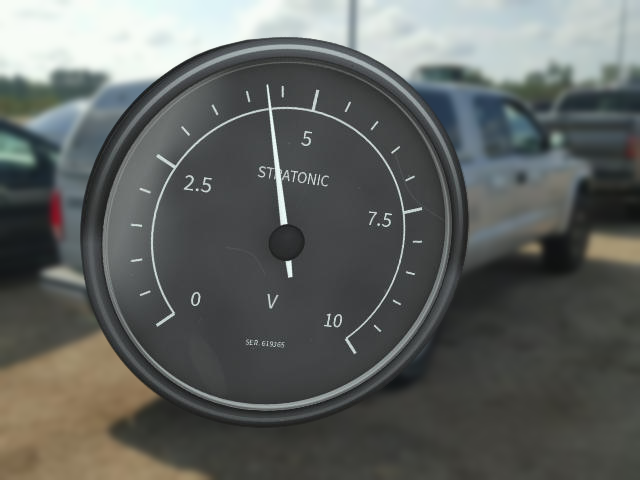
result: 4.25 V
